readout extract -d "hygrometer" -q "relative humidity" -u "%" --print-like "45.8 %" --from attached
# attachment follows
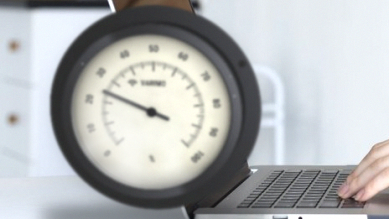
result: 25 %
